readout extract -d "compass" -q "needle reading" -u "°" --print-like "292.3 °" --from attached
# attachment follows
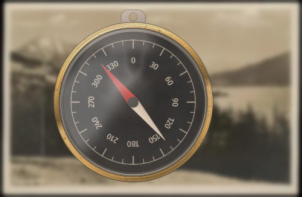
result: 320 °
